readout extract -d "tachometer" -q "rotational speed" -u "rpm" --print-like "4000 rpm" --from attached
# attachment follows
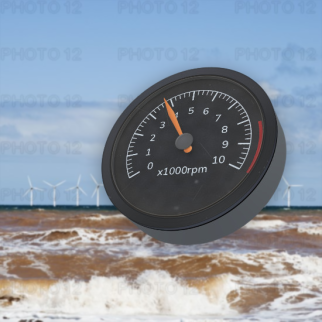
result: 3800 rpm
